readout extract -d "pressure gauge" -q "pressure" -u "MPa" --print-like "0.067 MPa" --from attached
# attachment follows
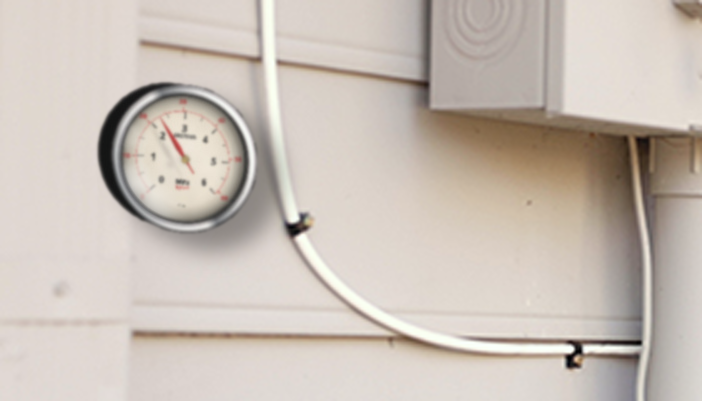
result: 2.25 MPa
